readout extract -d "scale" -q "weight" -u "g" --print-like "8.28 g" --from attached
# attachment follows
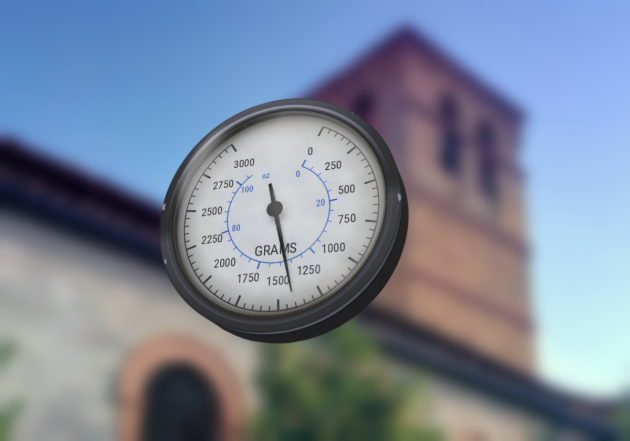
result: 1400 g
